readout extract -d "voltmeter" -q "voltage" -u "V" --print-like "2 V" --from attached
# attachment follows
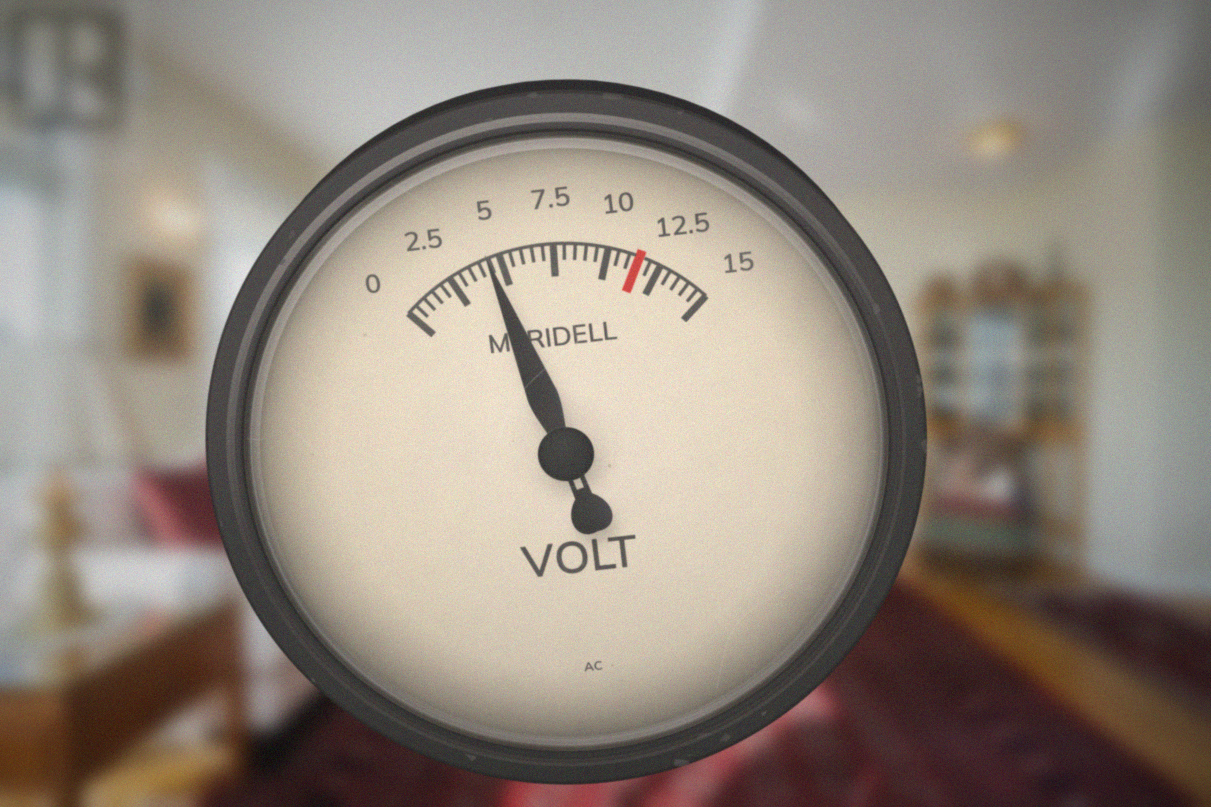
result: 4.5 V
